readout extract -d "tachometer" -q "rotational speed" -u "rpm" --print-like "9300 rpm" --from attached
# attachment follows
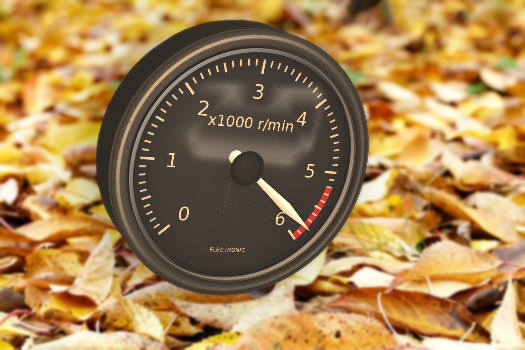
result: 5800 rpm
